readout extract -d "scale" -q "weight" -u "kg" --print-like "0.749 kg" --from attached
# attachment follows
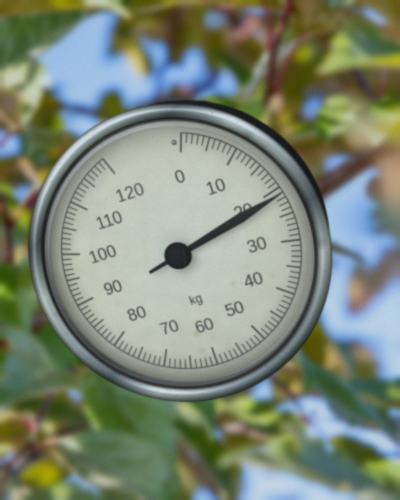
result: 21 kg
